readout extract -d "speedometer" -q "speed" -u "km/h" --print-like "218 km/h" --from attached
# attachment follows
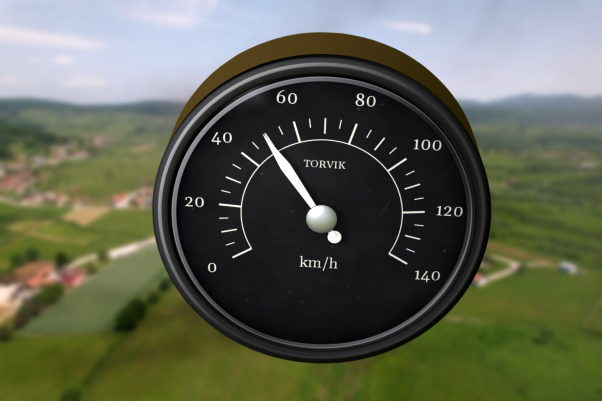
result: 50 km/h
